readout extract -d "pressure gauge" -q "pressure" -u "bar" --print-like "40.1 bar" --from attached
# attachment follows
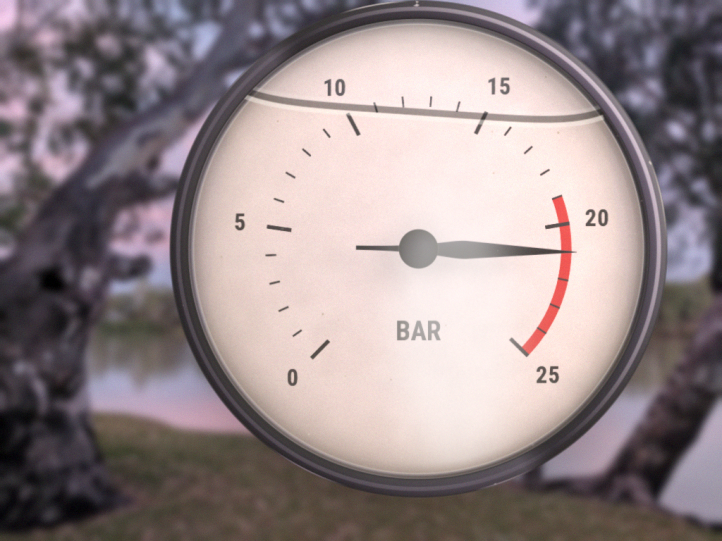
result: 21 bar
